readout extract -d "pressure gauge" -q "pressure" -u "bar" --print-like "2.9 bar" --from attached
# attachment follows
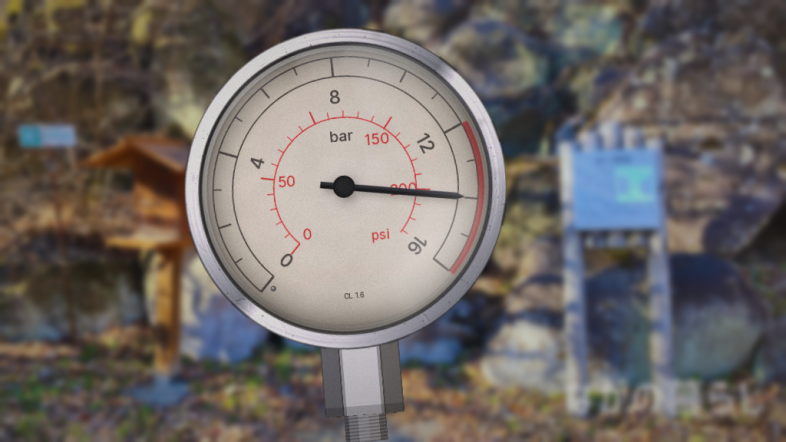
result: 14 bar
